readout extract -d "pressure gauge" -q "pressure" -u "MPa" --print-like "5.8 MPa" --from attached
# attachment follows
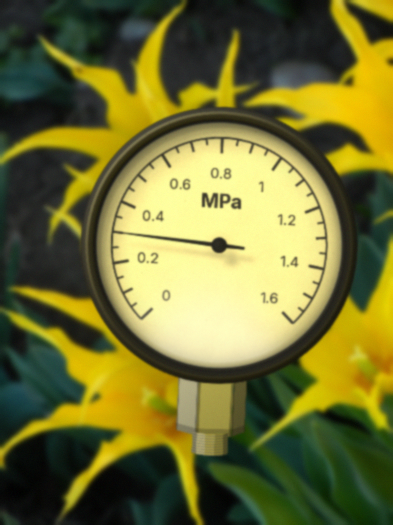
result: 0.3 MPa
